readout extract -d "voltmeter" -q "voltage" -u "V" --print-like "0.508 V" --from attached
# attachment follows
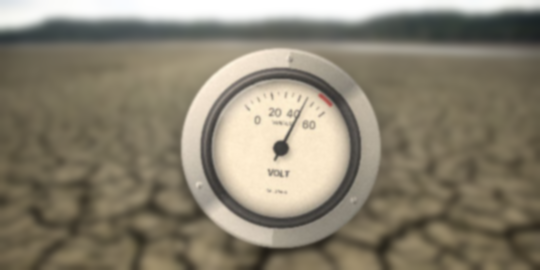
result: 45 V
